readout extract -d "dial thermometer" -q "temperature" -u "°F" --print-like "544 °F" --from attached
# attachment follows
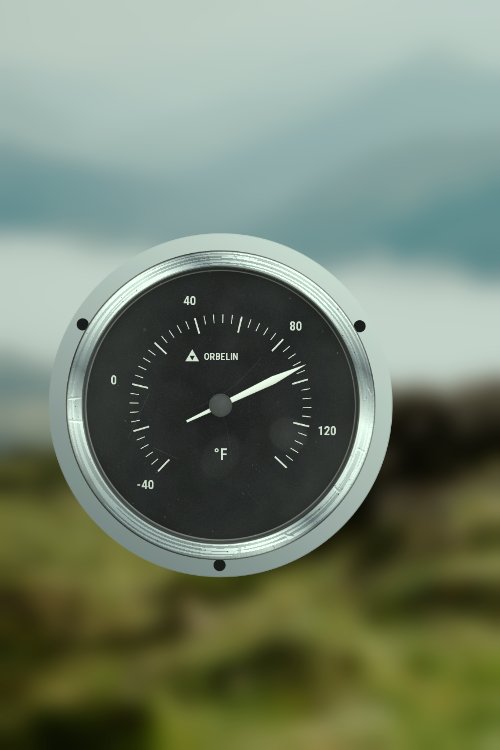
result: 94 °F
